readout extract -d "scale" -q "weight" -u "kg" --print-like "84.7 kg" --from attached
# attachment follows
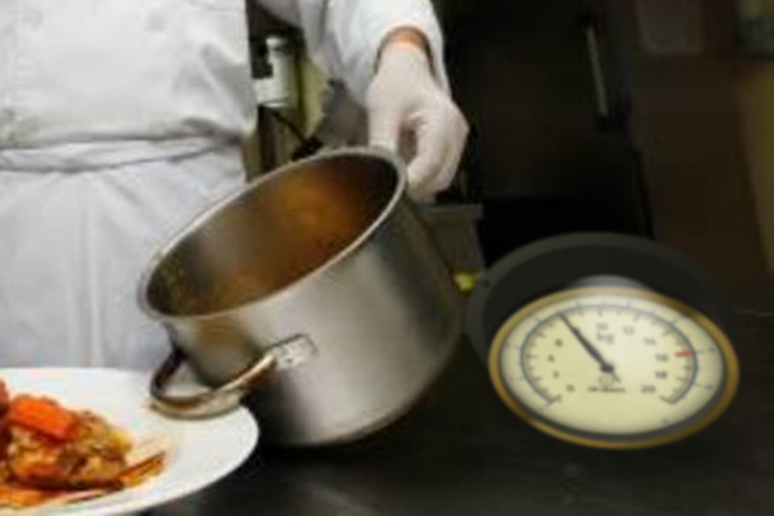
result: 8 kg
